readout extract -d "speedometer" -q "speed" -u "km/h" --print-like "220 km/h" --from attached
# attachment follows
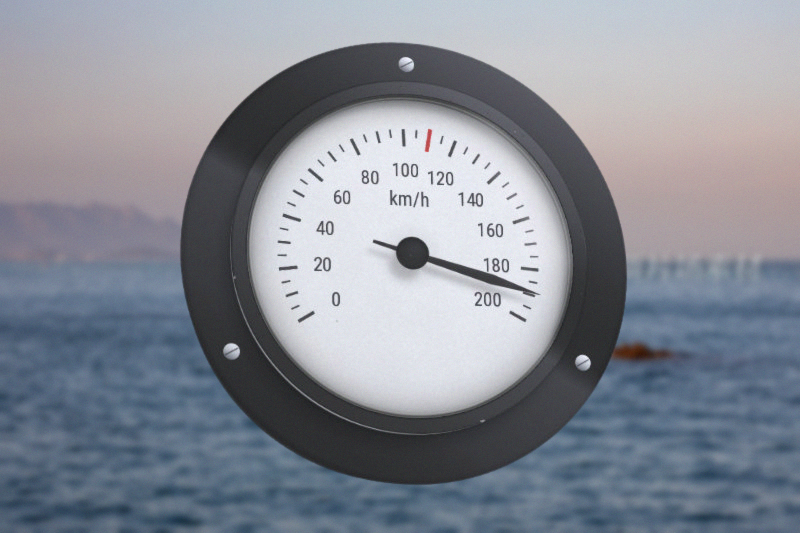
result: 190 km/h
